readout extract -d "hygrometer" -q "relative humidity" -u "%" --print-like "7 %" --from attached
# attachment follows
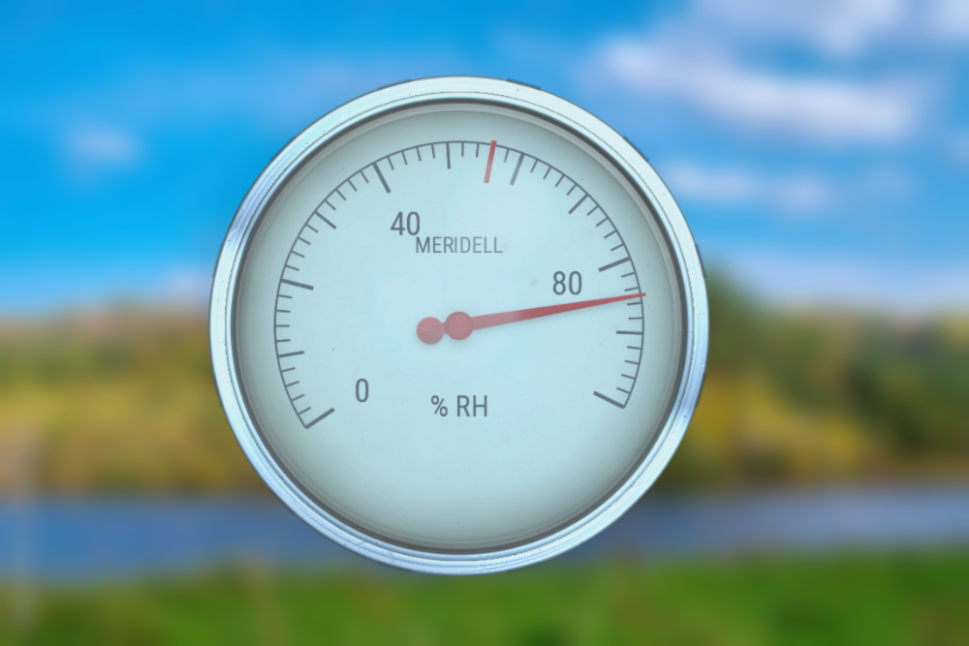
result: 85 %
